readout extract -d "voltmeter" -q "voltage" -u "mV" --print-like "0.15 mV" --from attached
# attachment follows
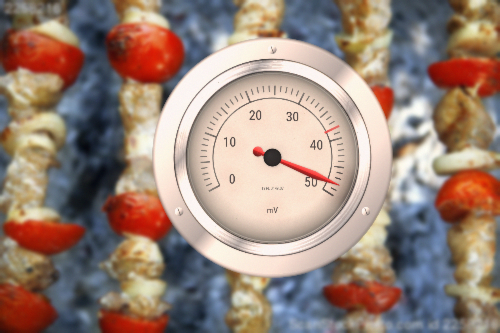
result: 48 mV
